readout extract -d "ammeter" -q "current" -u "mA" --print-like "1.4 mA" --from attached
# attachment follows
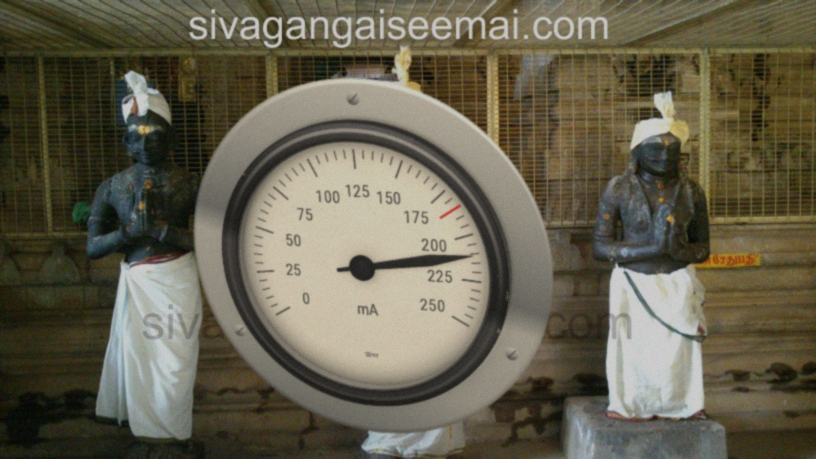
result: 210 mA
